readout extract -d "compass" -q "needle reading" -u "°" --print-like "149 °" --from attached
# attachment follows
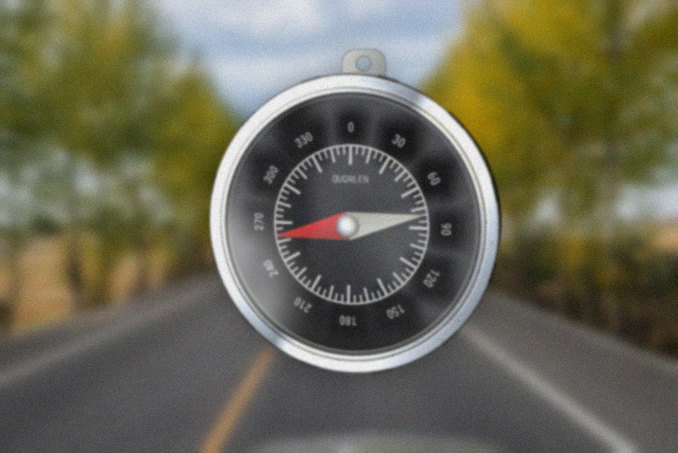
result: 260 °
